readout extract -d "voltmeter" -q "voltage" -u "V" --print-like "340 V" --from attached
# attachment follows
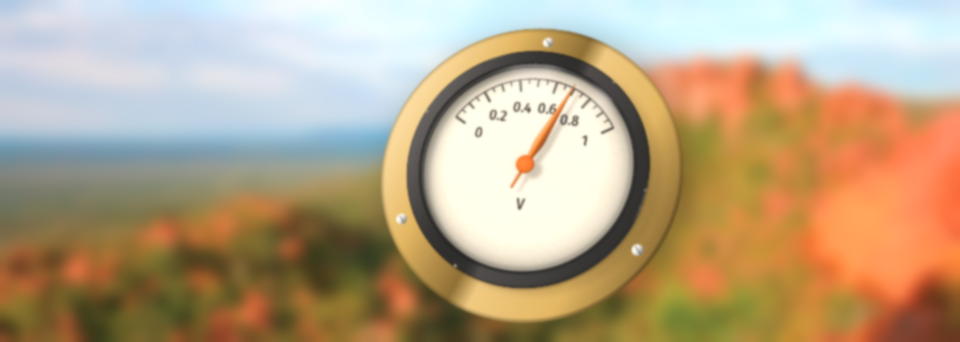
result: 0.7 V
